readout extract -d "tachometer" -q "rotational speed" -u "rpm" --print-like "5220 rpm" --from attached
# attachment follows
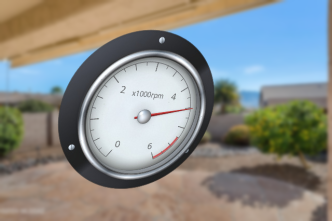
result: 4500 rpm
